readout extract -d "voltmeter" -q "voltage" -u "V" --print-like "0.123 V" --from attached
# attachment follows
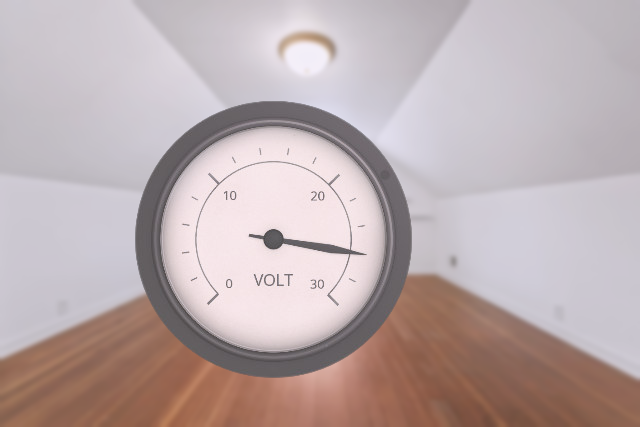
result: 26 V
